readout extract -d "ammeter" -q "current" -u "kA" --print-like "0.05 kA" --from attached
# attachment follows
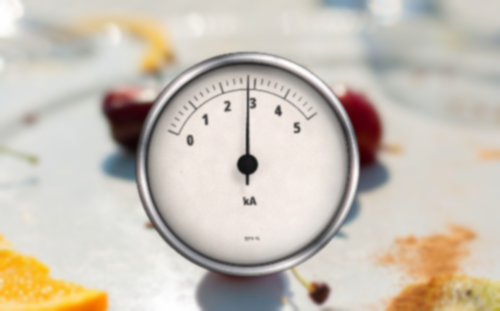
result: 2.8 kA
